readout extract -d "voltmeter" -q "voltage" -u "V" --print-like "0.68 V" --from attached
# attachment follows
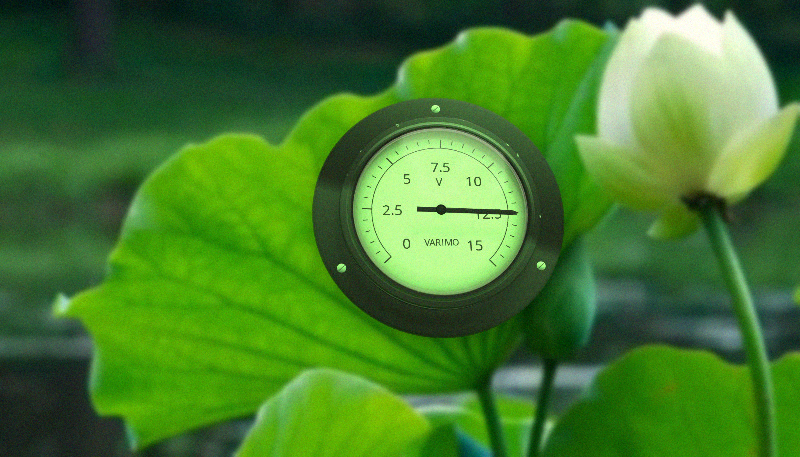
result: 12.5 V
